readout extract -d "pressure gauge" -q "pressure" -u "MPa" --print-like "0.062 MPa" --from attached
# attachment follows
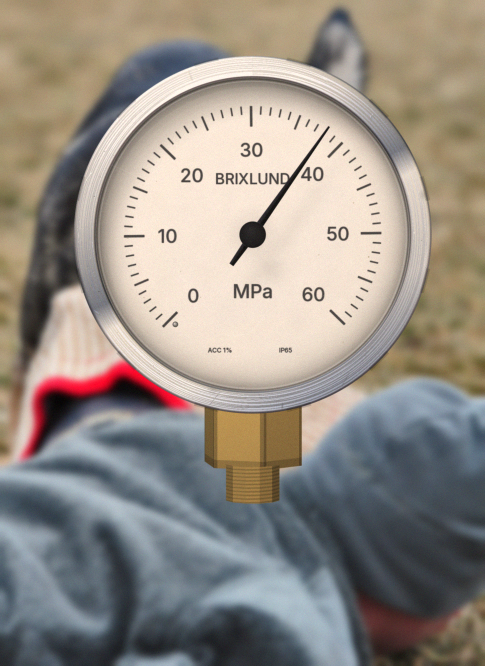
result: 38 MPa
